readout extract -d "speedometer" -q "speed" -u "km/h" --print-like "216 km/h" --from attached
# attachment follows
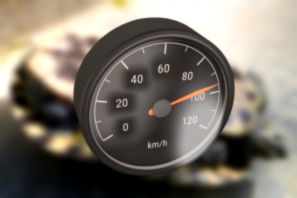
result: 95 km/h
